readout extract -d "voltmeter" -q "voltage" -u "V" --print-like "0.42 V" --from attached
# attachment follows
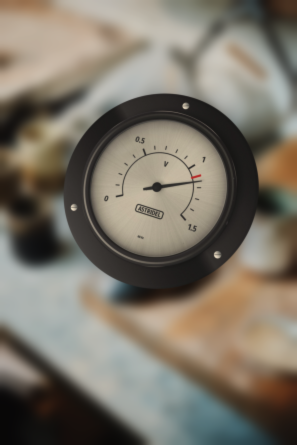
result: 1.15 V
